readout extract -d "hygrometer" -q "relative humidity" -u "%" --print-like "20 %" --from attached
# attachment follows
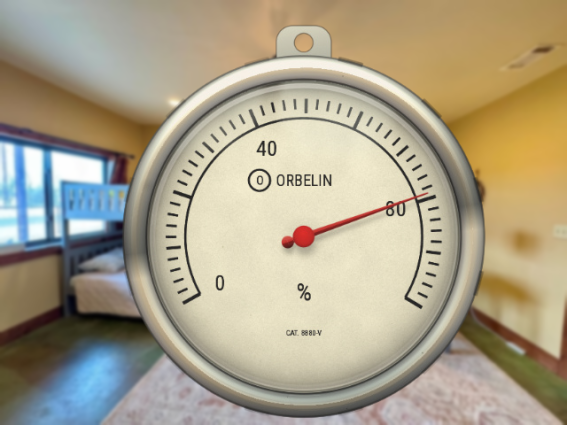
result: 79 %
